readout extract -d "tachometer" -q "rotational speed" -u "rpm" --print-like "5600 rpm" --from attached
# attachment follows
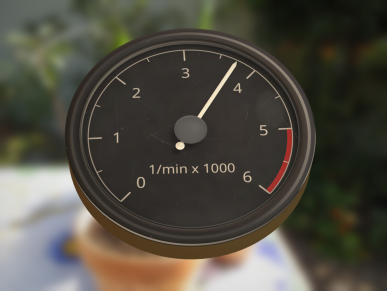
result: 3750 rpm
